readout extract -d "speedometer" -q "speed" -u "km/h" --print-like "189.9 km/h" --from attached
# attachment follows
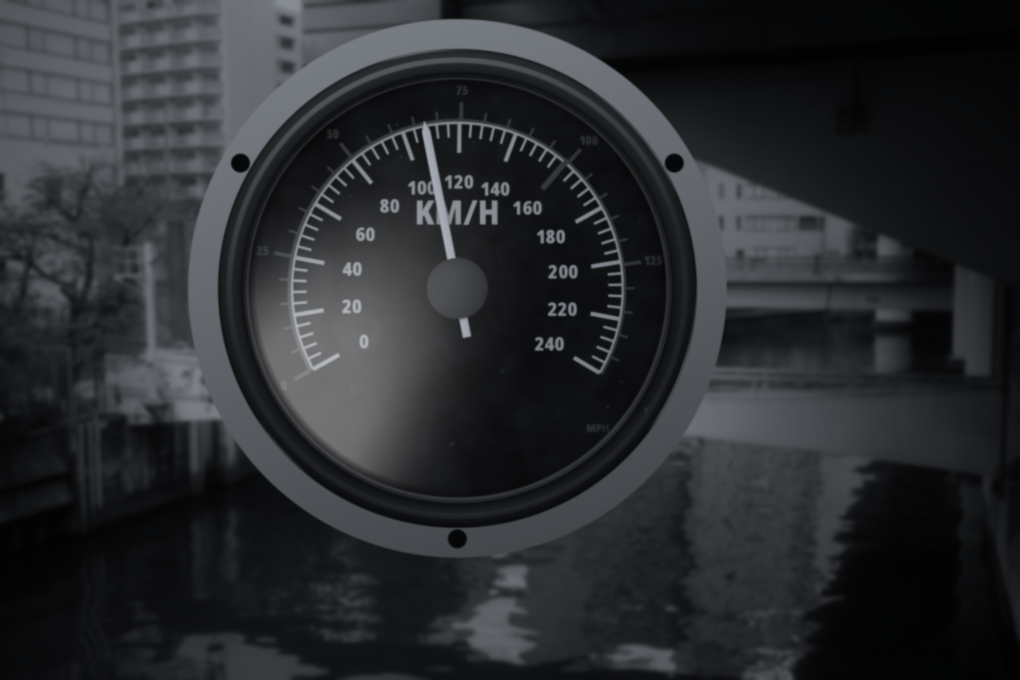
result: 108 km/h
